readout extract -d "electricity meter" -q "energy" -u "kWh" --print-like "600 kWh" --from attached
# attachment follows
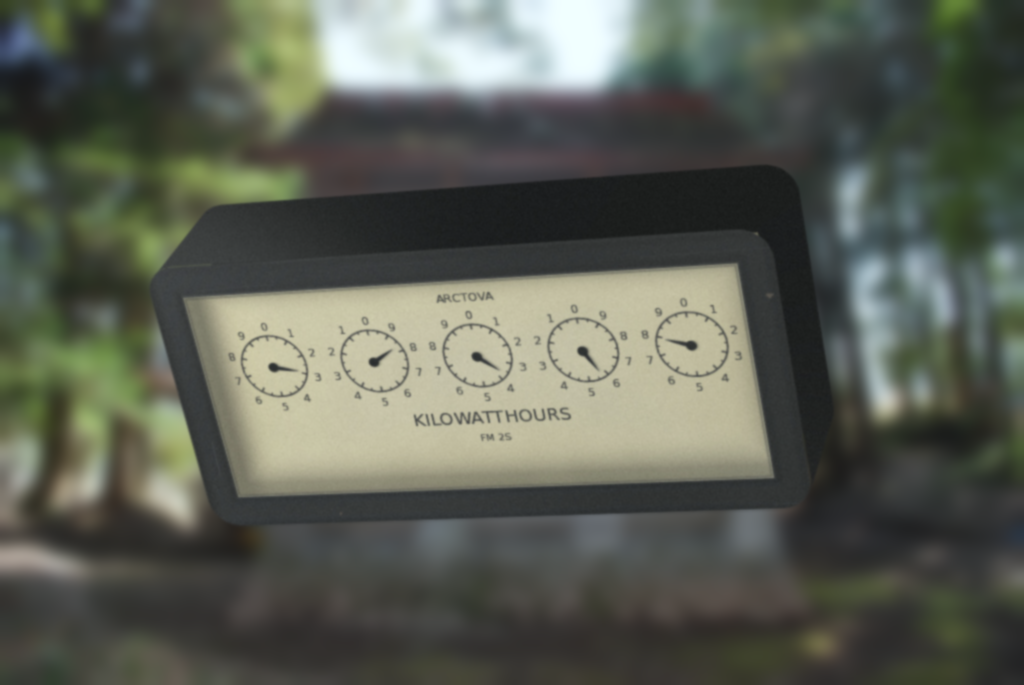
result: 28358 kWh
